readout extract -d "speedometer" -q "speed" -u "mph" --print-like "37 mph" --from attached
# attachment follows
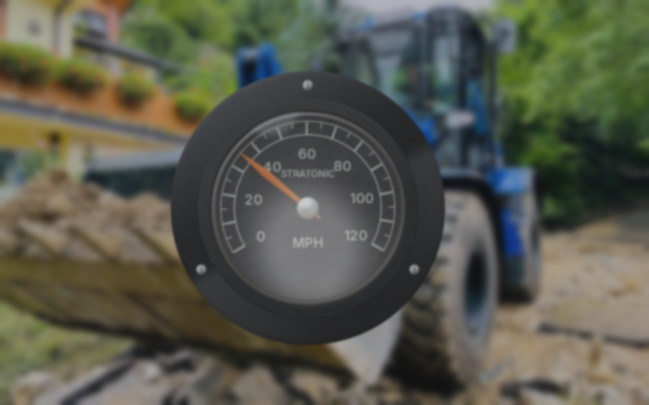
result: 35 mph
